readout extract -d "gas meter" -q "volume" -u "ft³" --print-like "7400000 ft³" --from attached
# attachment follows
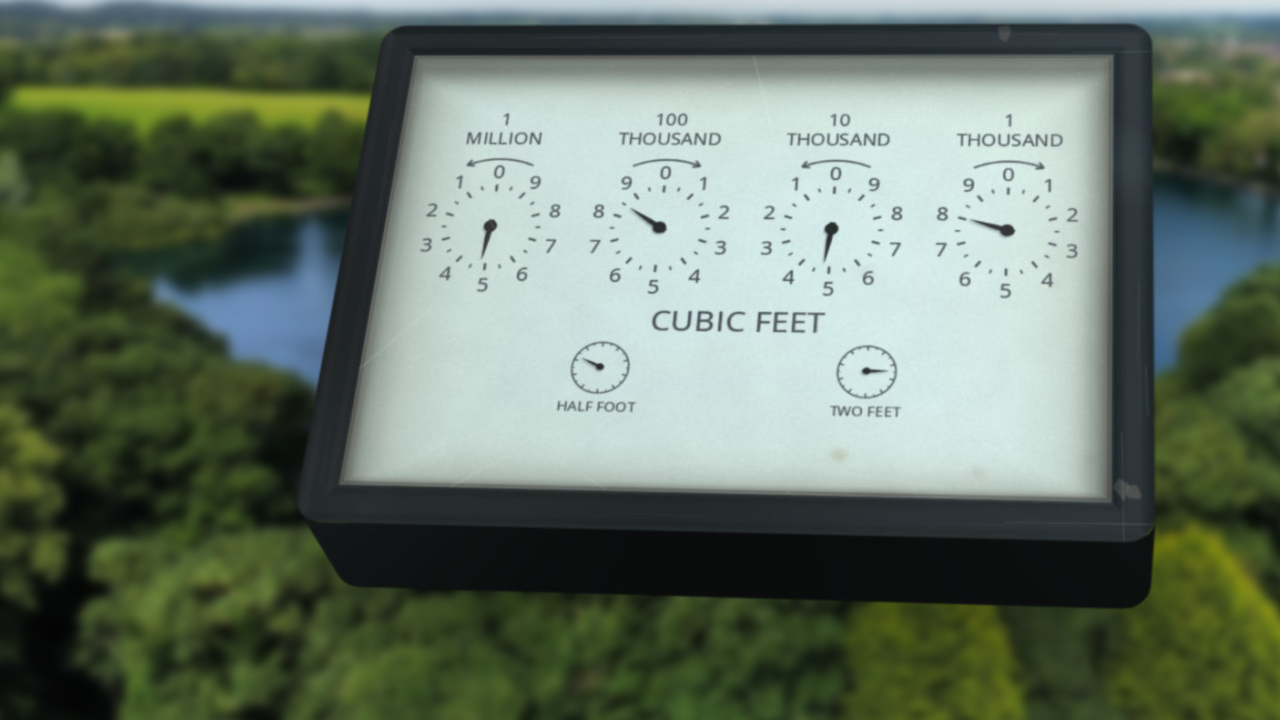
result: 484800 ft³
